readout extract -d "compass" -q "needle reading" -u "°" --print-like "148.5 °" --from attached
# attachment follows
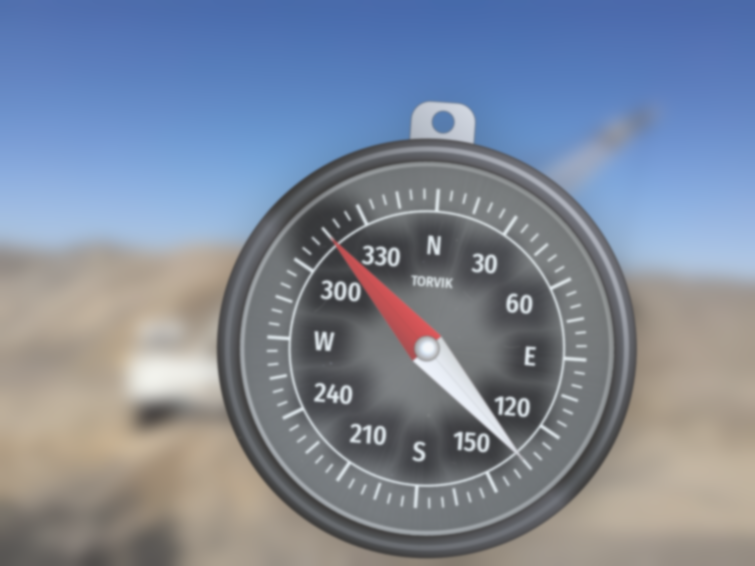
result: 315 °
